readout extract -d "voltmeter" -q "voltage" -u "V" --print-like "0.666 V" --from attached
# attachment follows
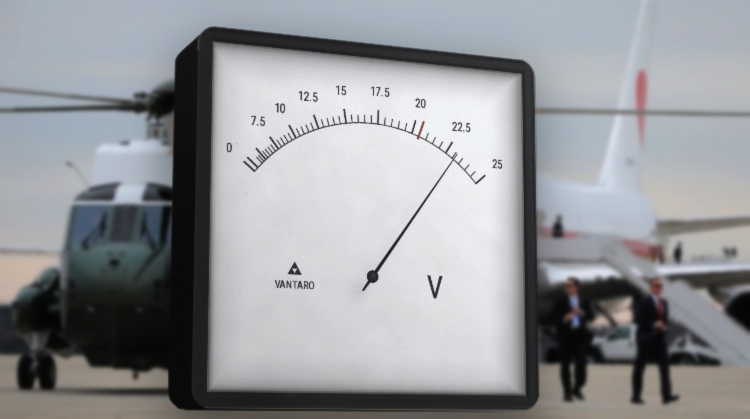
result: 23 V
